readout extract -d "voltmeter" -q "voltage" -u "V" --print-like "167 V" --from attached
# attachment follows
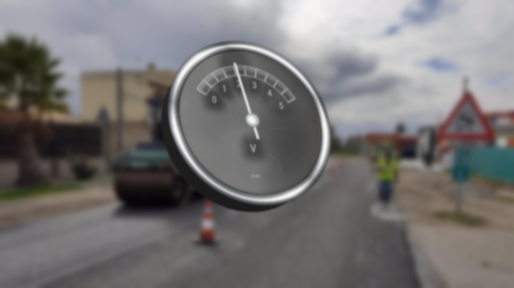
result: 2 V
